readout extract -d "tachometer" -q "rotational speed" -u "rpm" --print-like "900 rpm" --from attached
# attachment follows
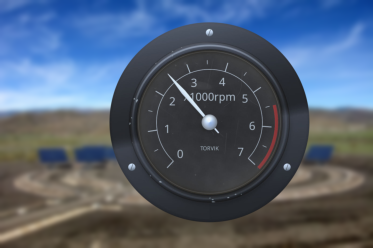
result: 2500 rpm
